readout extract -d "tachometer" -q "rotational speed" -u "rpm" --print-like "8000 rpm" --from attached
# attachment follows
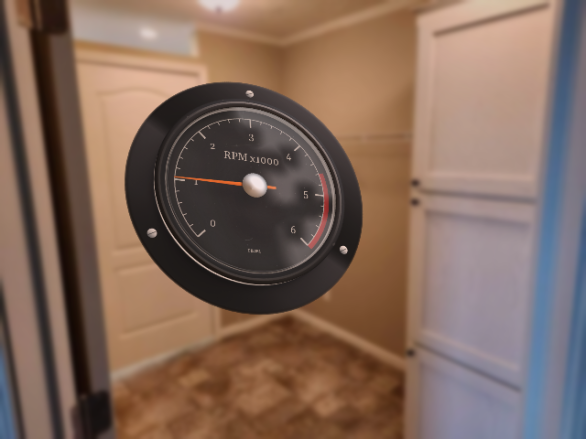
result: 1000 rpm
